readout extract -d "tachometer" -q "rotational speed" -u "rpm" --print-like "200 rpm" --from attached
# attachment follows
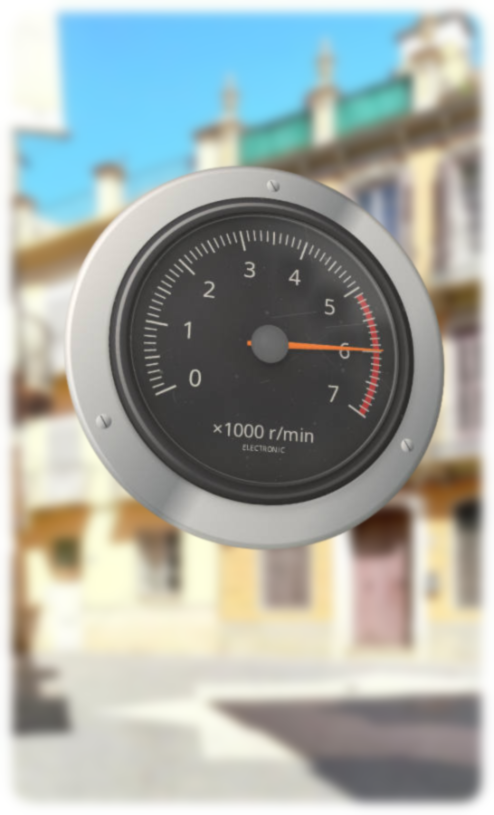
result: 6000 rpm
